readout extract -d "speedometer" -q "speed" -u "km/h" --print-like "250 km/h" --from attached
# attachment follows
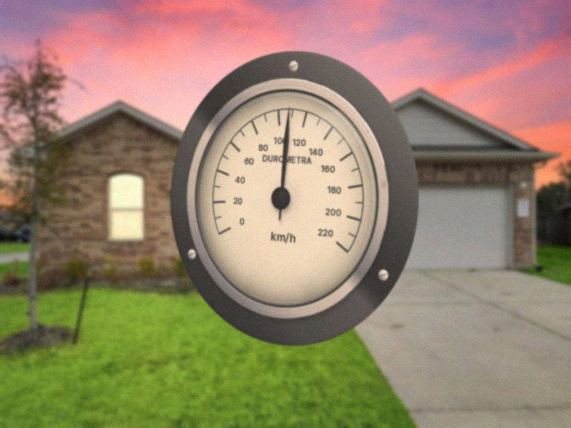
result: 110 km/h
